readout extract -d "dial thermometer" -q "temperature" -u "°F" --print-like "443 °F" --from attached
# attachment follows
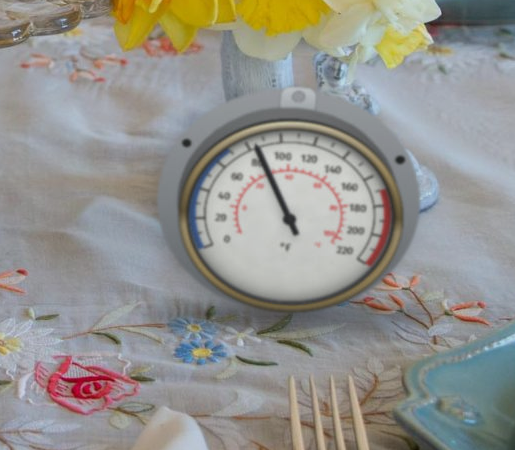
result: 85 °F
